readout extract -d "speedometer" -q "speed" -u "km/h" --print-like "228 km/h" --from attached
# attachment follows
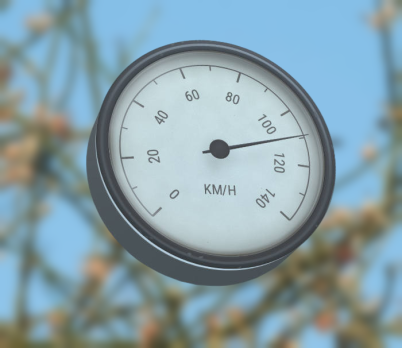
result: 110 km/h
